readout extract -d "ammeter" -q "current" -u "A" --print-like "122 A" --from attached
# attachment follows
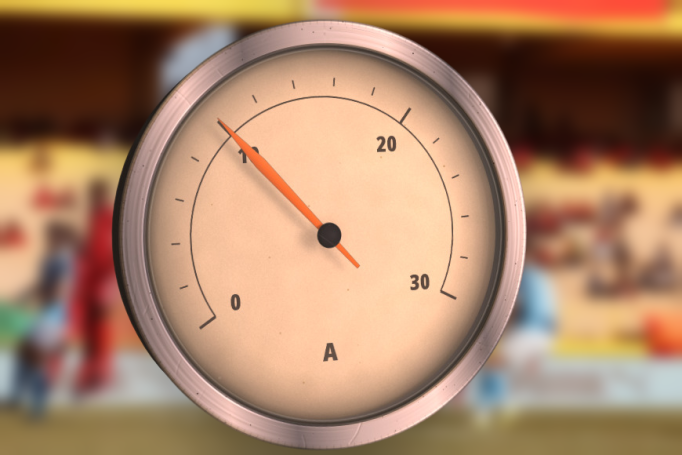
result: 10 A
